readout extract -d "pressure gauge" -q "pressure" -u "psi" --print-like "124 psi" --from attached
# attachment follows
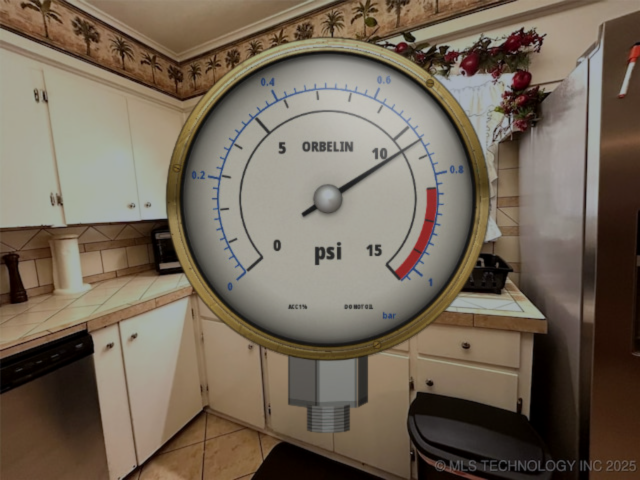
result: 10.5 psi
